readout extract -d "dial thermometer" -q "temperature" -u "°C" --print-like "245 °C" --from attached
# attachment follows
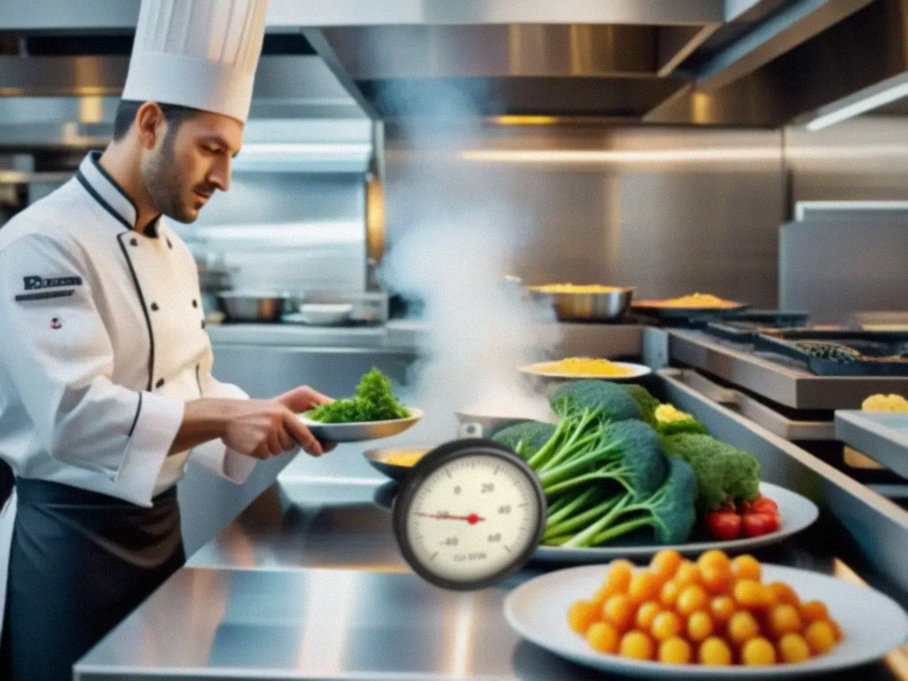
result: -20 °C
